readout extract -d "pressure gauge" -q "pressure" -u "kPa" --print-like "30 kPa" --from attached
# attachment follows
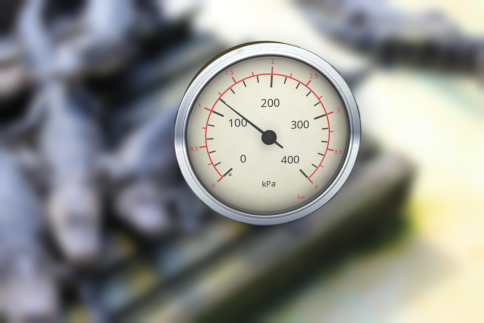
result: 120 kPa
